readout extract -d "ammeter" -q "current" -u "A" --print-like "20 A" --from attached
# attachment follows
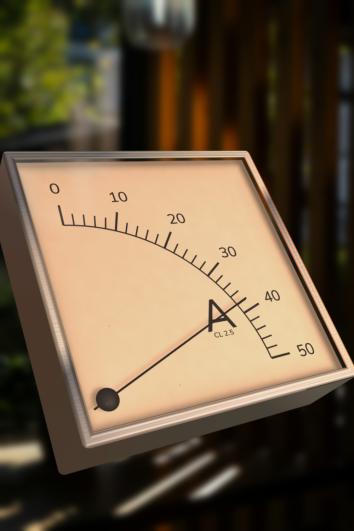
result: 38 A
